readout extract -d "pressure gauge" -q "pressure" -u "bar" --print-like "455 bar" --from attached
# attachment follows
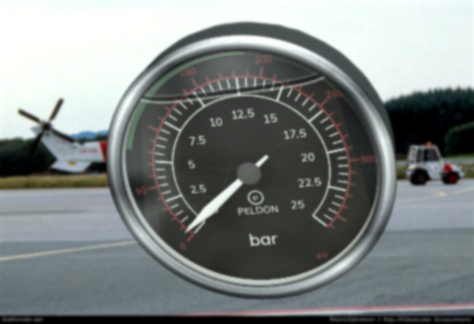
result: 0.5 bar
